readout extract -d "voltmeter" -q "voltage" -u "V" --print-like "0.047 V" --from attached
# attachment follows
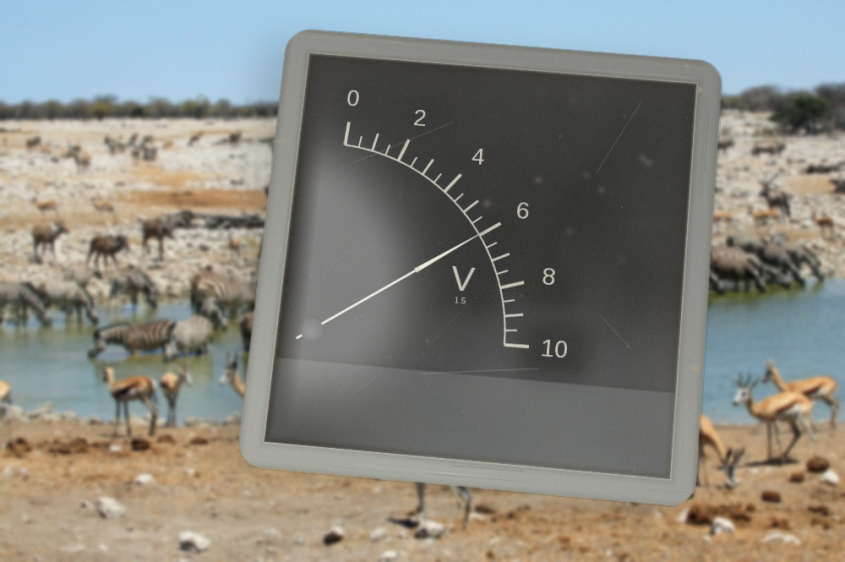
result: 6 V
